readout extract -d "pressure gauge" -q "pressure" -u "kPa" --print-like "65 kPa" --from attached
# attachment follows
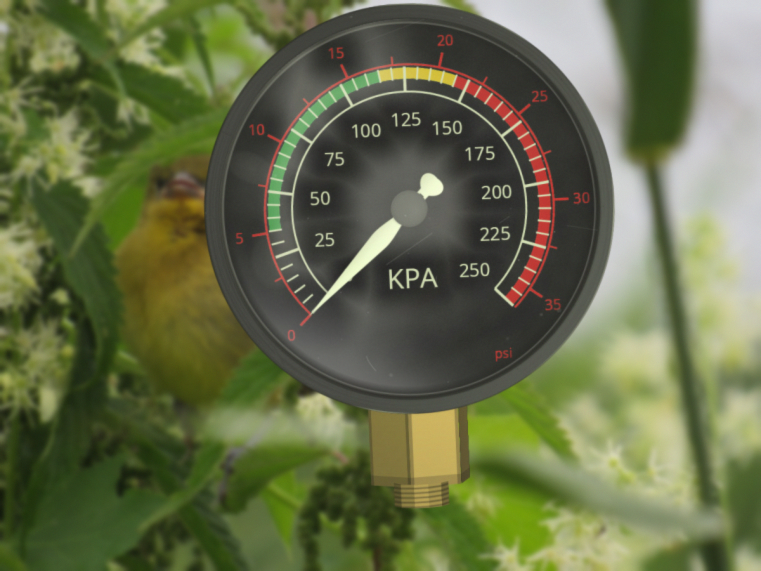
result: 0 kPa
